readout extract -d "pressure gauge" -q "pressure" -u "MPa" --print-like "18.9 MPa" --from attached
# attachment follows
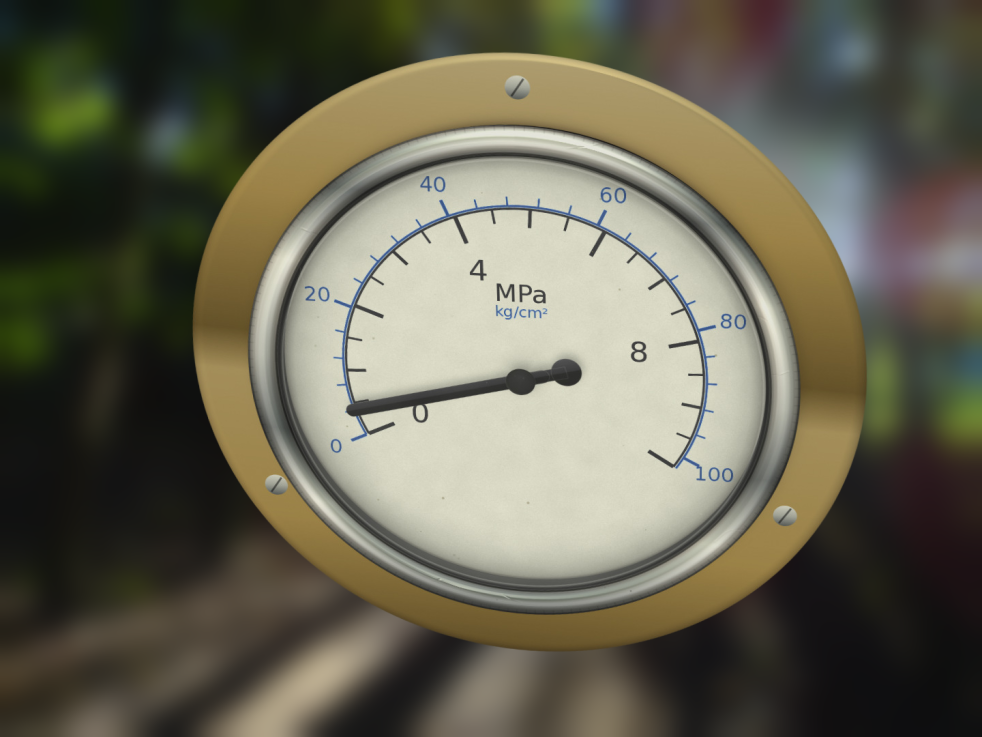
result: 0.5 MPa
